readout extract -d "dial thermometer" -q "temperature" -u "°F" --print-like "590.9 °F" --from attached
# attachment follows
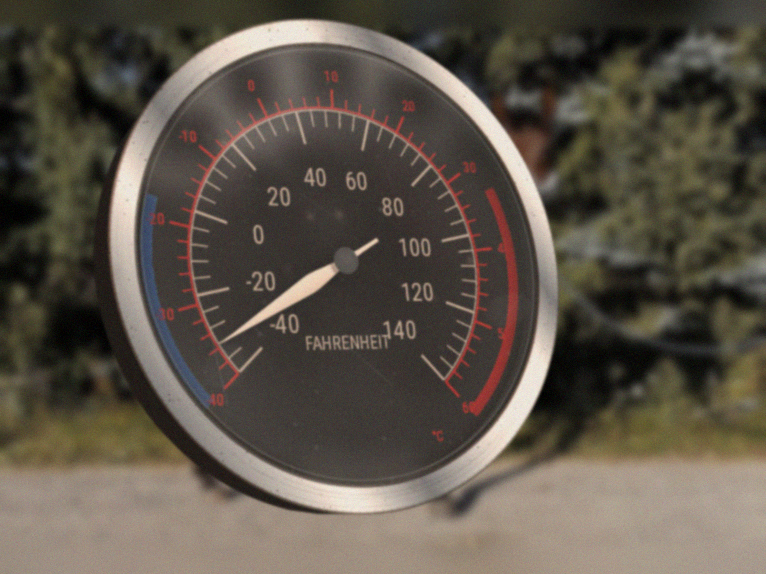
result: -32 °F
